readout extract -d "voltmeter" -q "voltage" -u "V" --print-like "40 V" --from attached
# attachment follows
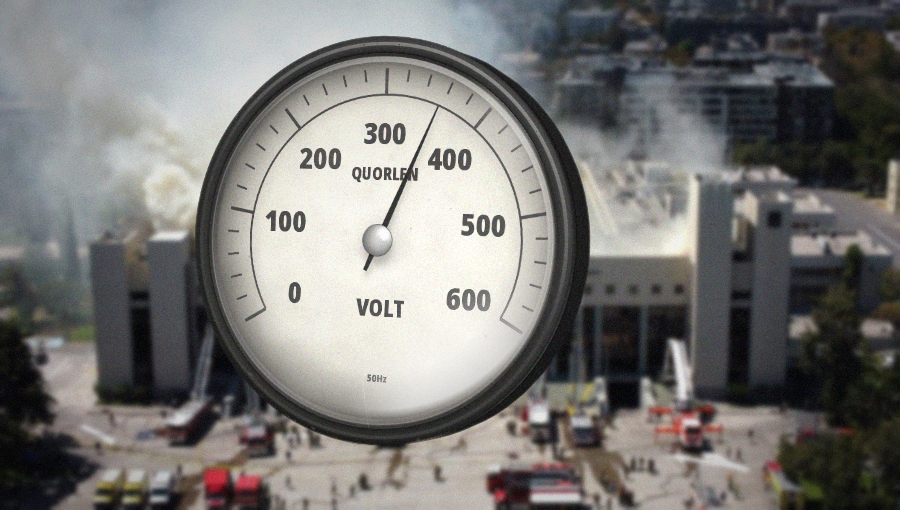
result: 360 V
